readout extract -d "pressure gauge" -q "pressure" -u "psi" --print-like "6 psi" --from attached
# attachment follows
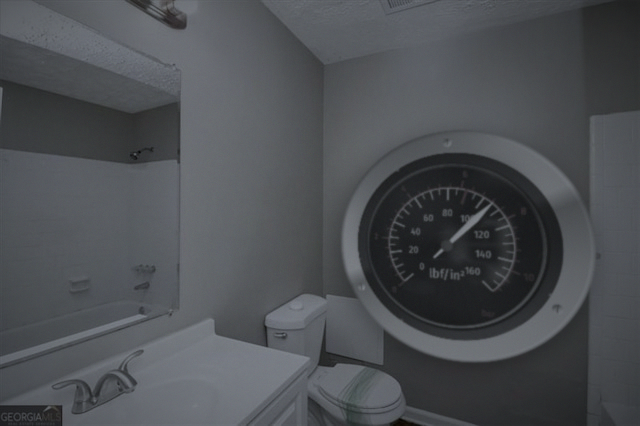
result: 105 psi
